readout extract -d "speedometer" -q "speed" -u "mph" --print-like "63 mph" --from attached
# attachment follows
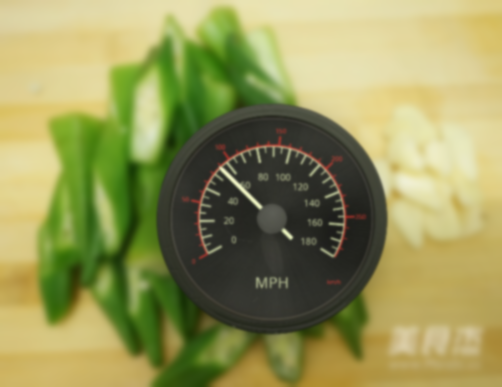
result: 55 mph
